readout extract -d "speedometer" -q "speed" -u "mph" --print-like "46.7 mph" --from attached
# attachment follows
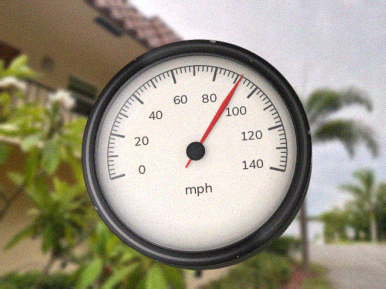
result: 92 mph
